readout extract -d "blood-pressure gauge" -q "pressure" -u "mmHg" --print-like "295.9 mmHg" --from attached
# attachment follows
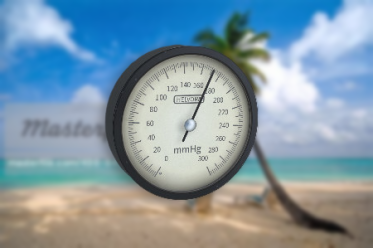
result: 170 mmHg
